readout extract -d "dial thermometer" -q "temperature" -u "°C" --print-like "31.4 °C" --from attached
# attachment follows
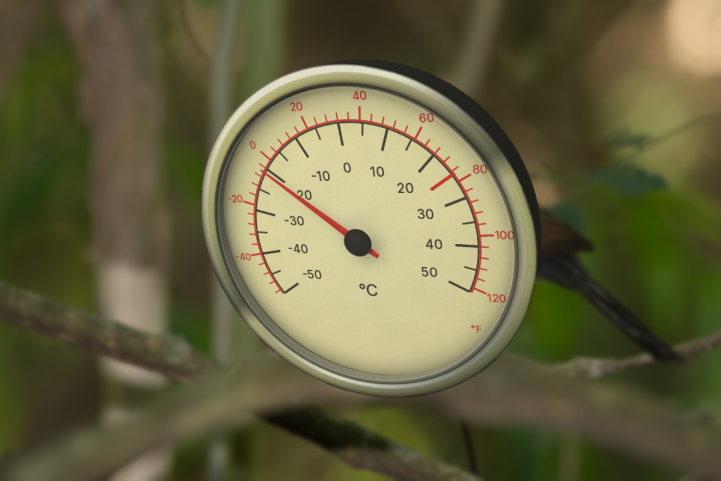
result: -20 °C
